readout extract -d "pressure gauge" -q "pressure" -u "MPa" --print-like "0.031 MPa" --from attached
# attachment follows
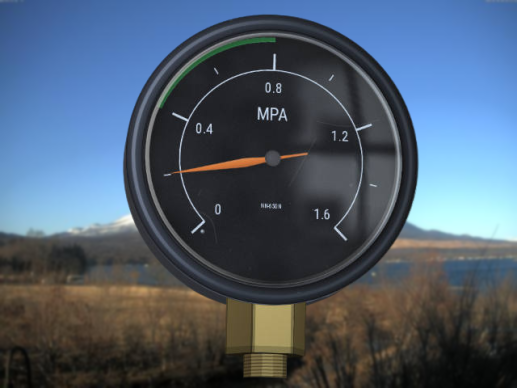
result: 0.2 MPa
